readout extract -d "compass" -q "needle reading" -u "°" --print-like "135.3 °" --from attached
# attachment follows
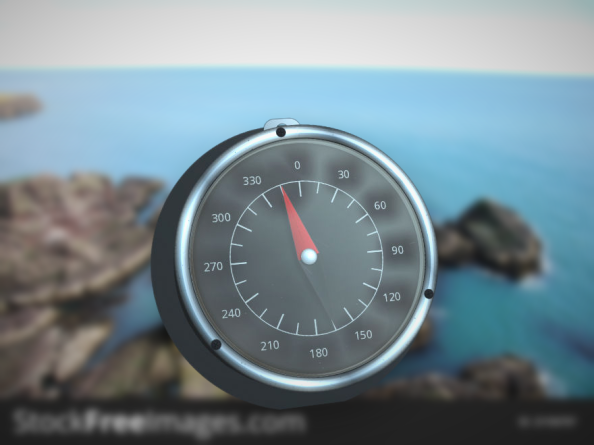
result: 345 °
